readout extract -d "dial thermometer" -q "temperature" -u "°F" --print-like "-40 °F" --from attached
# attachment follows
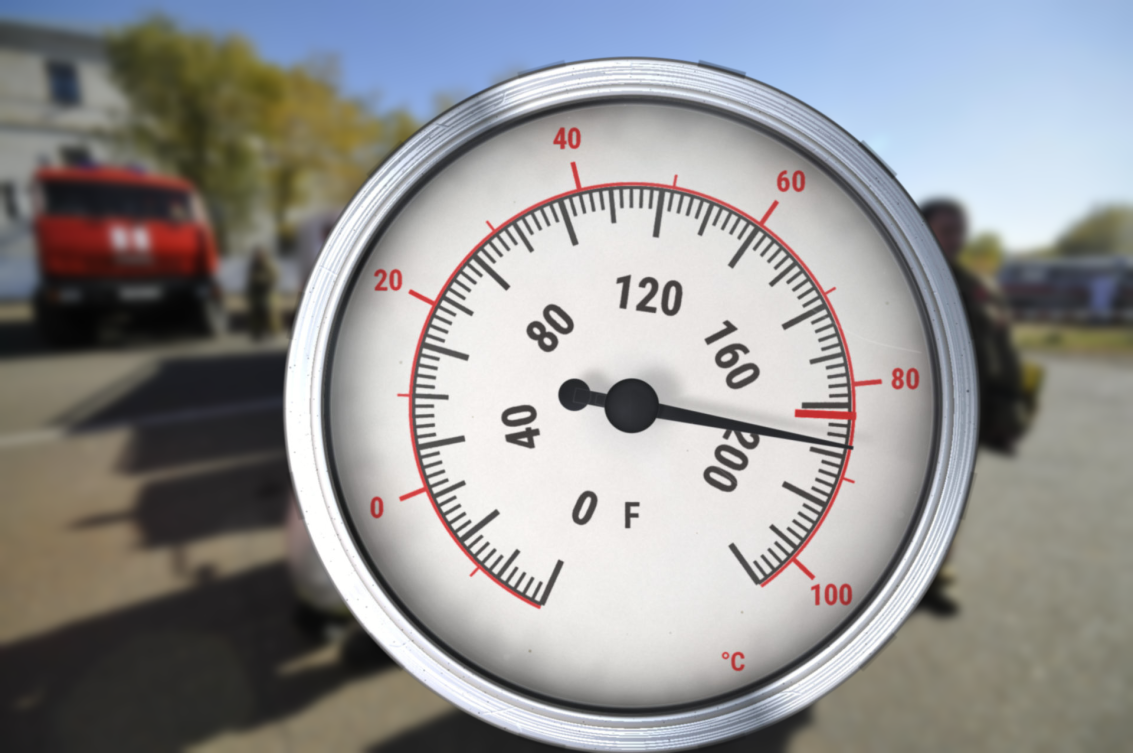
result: 188 °F
